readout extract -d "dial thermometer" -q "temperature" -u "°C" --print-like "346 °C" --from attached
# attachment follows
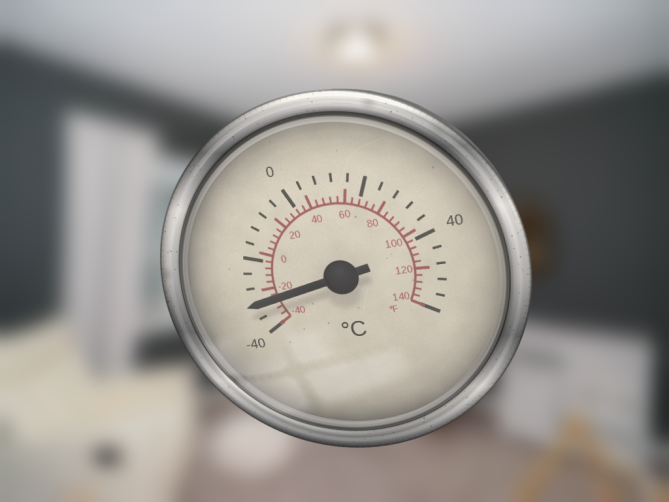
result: -32 °C
